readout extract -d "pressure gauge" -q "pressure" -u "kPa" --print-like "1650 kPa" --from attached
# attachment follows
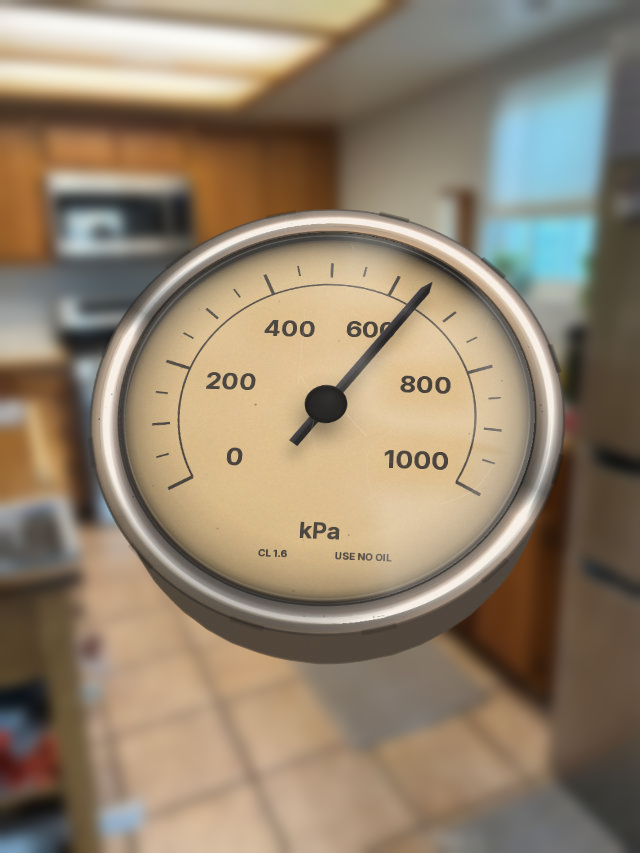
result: 650 kPa
